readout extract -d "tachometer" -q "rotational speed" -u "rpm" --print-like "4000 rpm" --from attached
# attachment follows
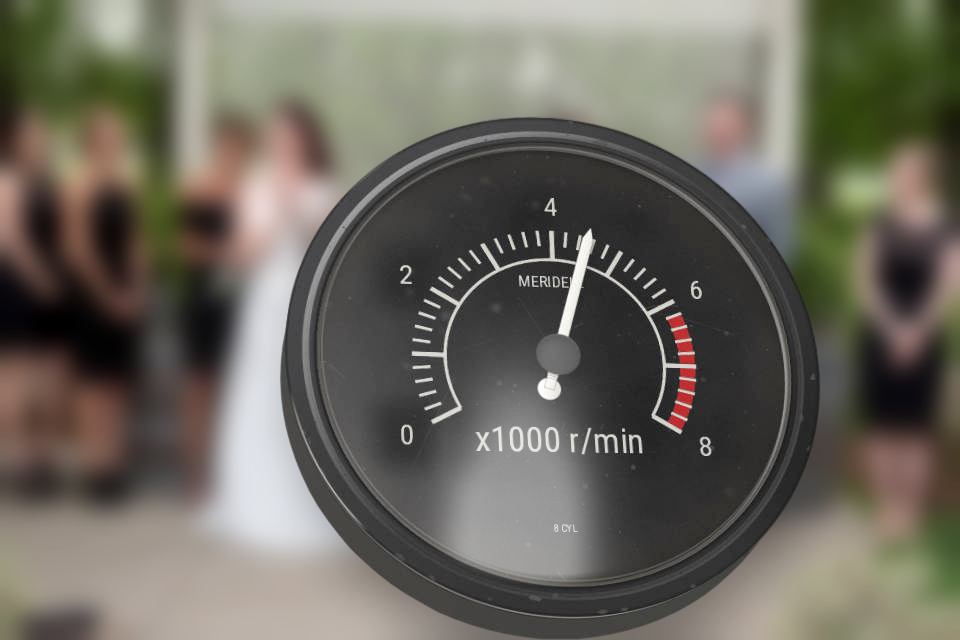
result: 4500 rpm
